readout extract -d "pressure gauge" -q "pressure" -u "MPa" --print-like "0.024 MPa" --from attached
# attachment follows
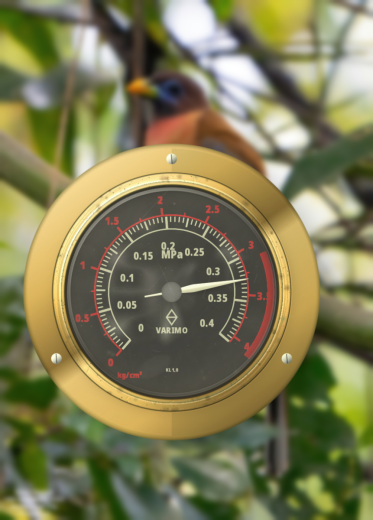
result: 0.325 MPa
